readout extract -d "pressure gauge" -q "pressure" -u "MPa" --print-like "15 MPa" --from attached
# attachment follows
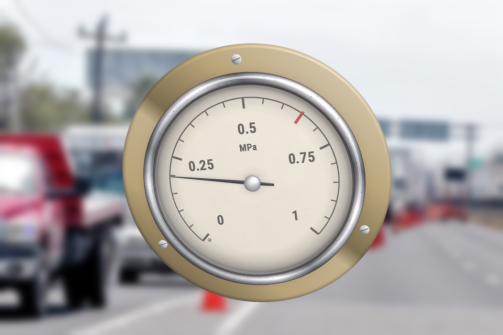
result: 0.2 MPa
